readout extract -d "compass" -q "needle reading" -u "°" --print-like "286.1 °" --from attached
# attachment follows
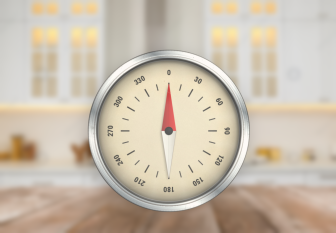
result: 0 °
